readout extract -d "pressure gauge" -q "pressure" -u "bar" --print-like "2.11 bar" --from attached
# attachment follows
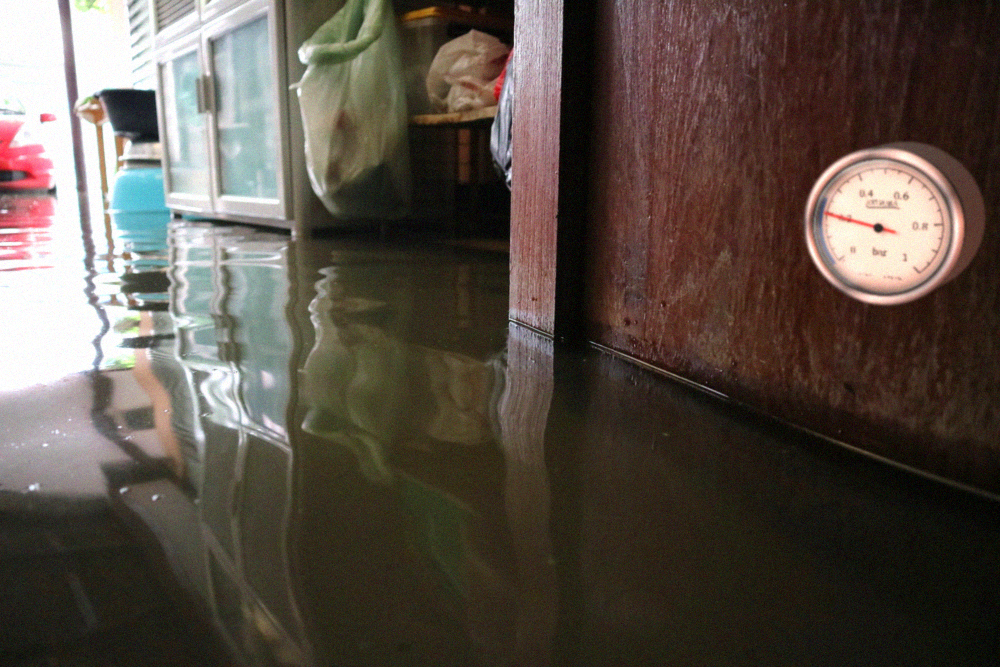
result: 0.2 bar
